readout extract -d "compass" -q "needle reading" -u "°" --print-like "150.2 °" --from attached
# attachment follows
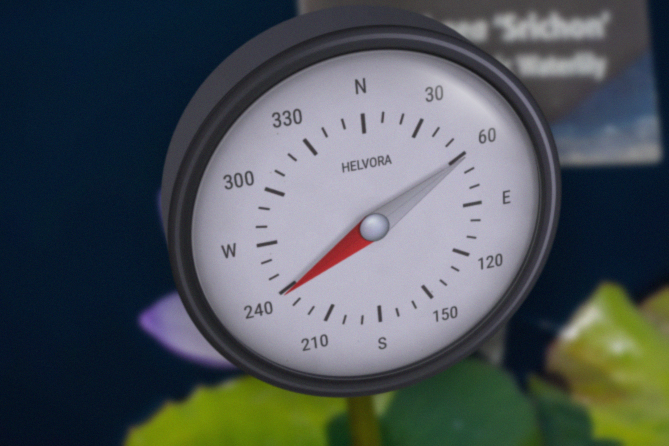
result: 240 °
